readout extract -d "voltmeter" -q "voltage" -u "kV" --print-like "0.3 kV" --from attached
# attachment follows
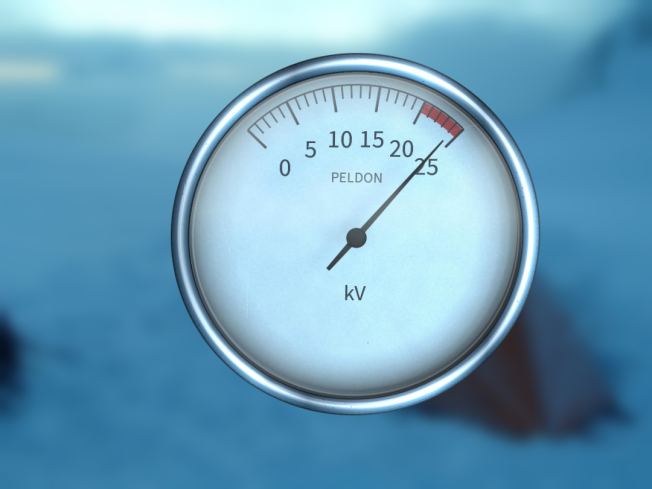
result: 24 kV
